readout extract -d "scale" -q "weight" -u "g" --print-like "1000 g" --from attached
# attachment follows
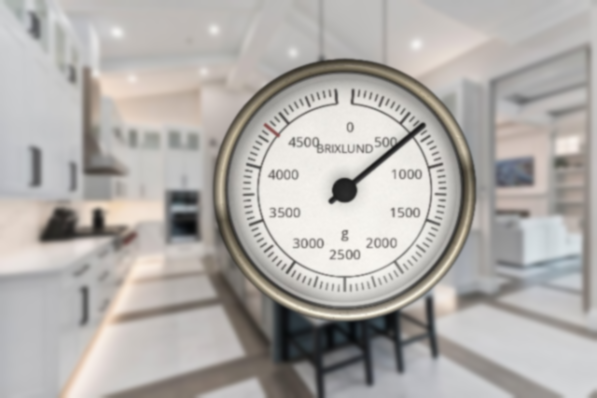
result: 650 g
